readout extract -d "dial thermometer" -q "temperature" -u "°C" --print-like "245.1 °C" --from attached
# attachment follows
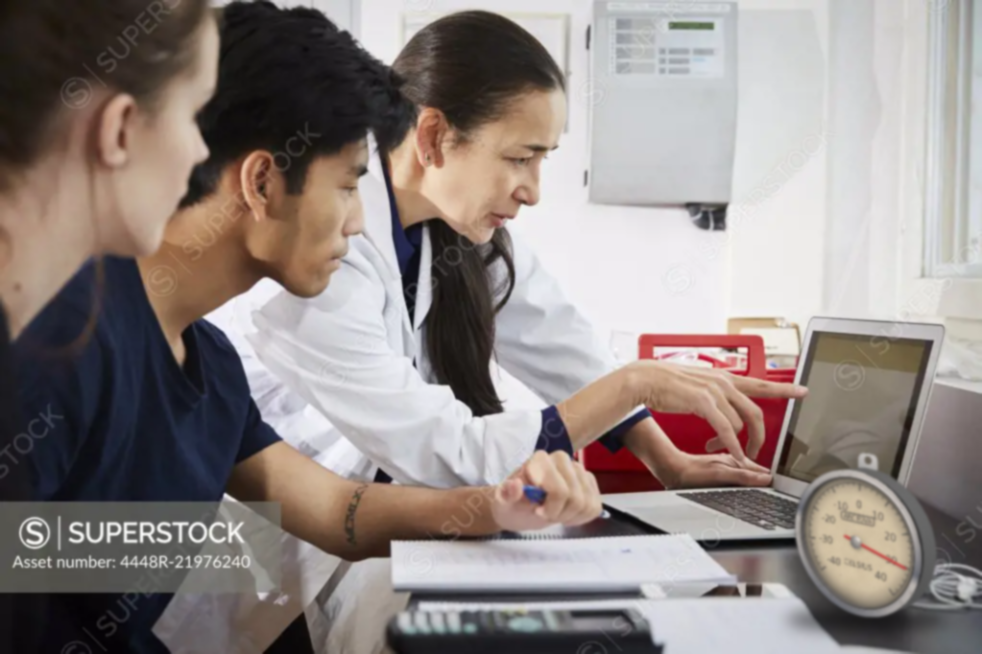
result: 30 °C
